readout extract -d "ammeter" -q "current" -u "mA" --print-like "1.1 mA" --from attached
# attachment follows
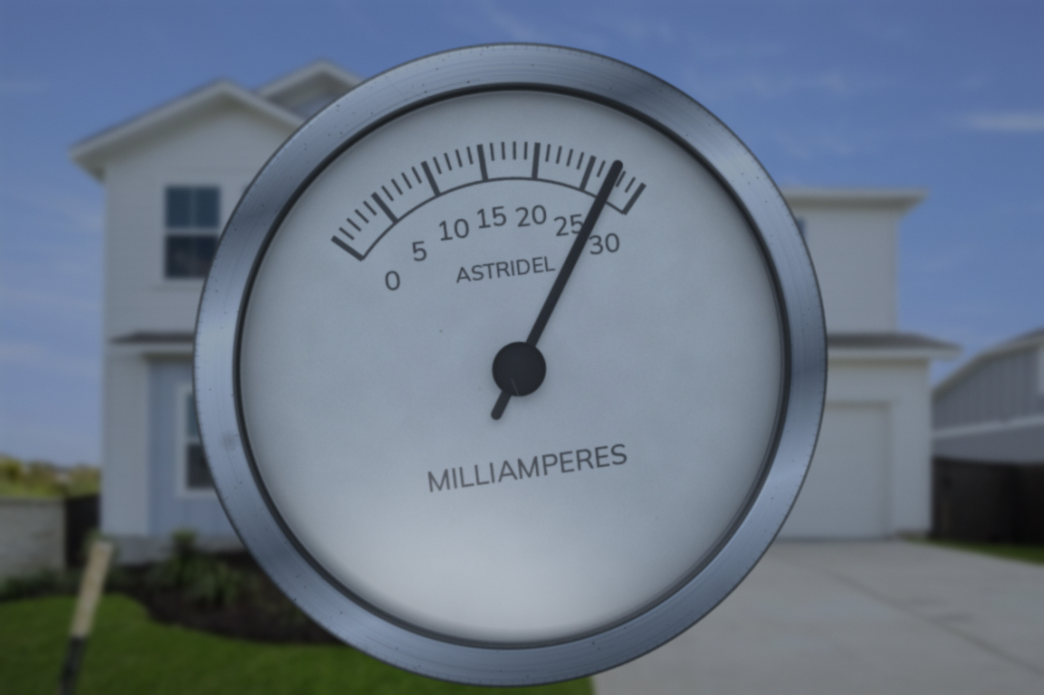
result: 27 mA
